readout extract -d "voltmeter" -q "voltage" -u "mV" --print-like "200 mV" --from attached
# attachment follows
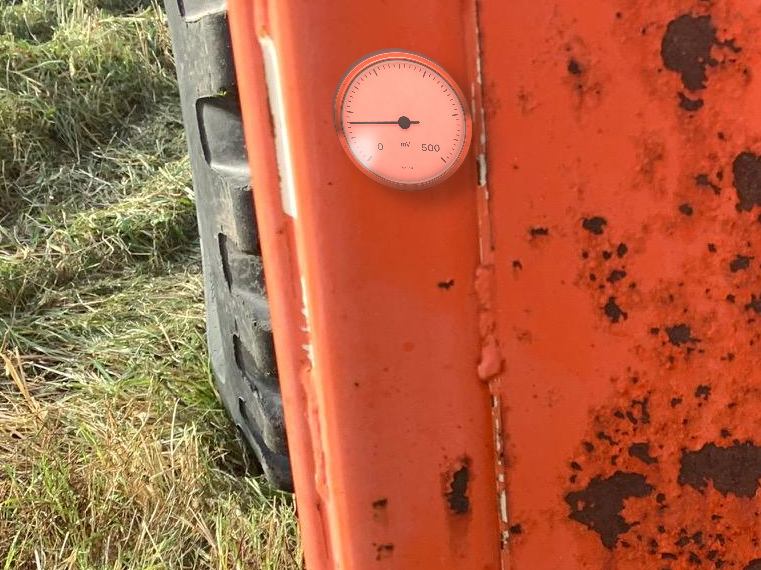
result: 80 mV
